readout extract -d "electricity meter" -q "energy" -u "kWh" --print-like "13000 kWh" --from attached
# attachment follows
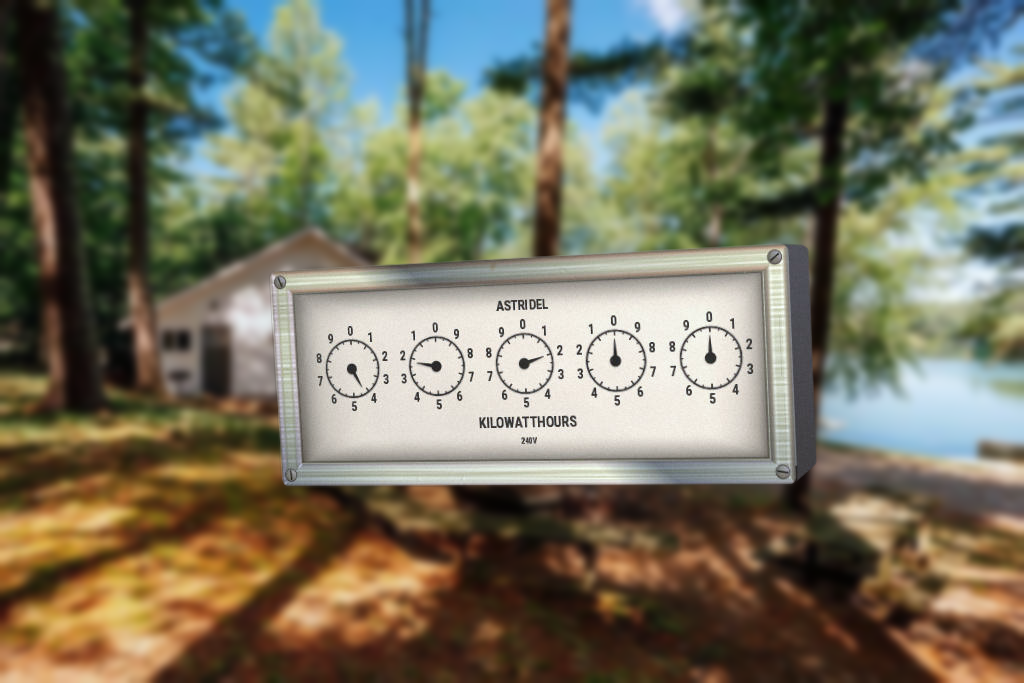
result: 42200 kWh
